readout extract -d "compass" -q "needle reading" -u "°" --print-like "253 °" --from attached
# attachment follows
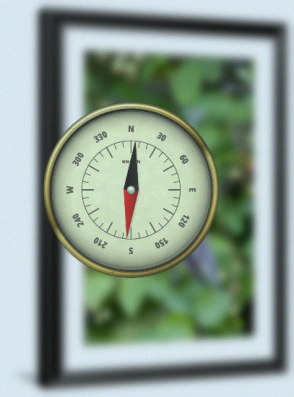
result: 185 °
